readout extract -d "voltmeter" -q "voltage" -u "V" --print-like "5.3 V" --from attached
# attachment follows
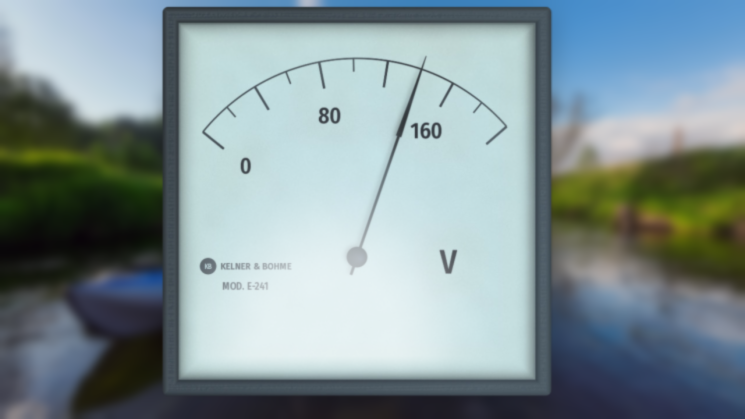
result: 140 V
